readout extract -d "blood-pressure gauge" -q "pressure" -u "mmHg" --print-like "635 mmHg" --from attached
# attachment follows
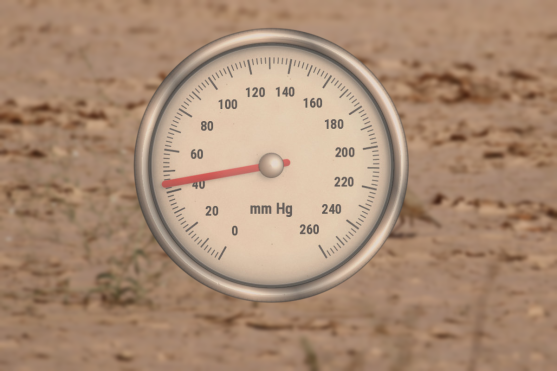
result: 44 mmHg
